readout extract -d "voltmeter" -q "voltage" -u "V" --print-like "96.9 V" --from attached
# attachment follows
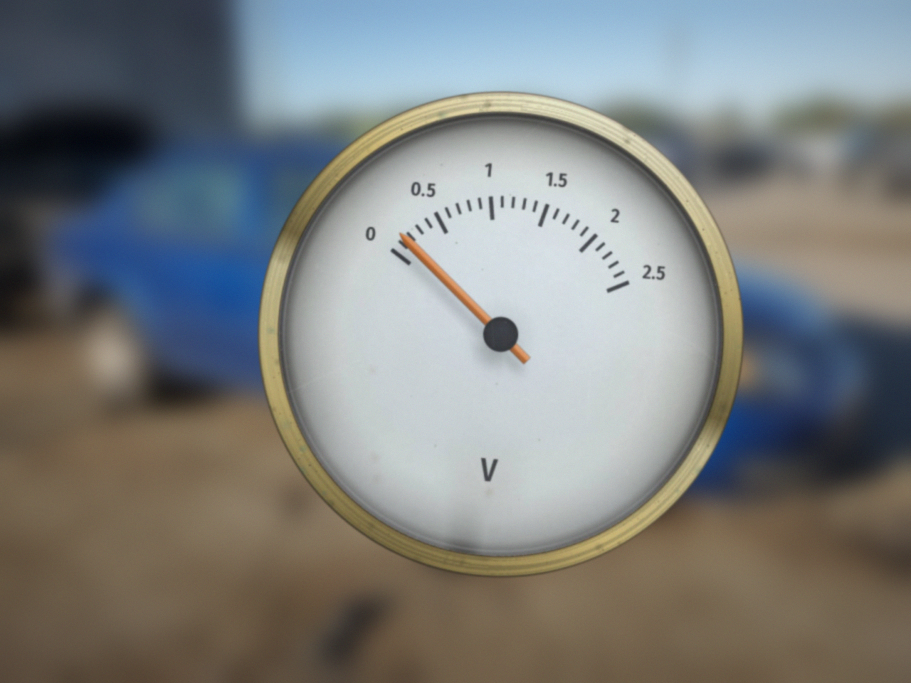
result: 0.15 V
